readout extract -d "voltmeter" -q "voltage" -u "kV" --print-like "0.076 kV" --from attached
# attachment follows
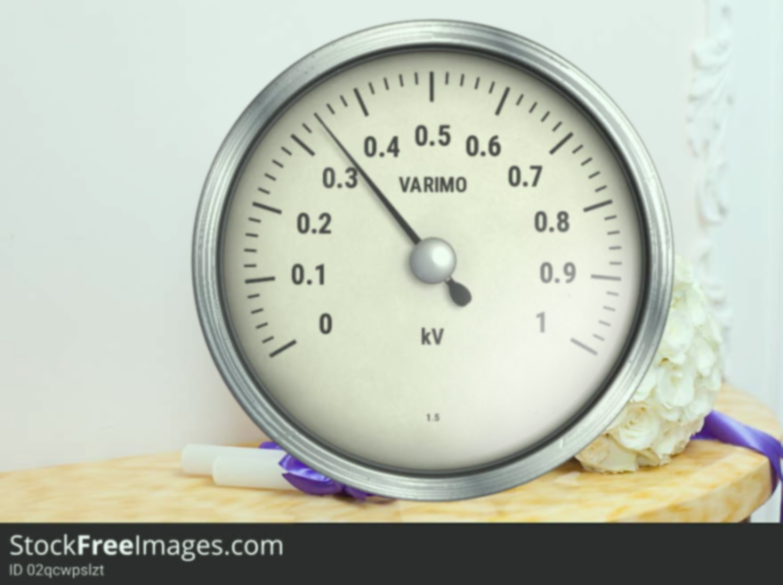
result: 0.34 kV
